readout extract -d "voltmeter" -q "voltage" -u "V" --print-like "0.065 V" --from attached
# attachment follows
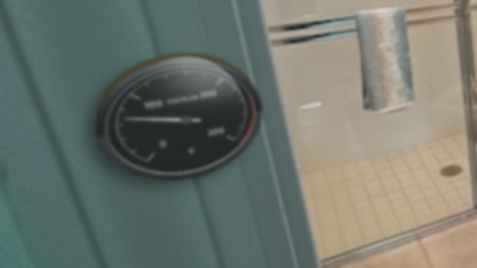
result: 70 V
